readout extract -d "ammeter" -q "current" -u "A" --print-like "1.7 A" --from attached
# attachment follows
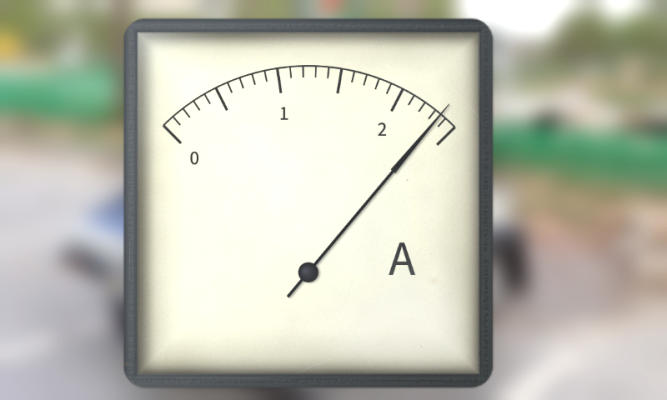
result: 2.35 A
